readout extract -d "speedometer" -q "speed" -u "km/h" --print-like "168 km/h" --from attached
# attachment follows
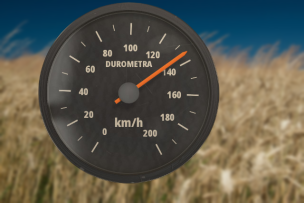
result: 135 km/h
